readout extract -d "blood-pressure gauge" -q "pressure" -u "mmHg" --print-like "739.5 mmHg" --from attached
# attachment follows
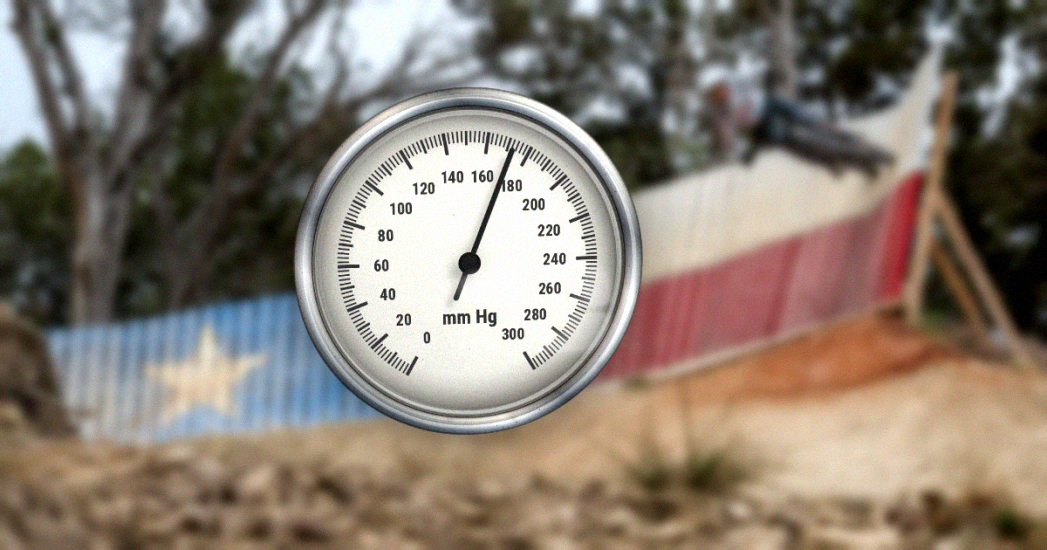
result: 172 mmHg
